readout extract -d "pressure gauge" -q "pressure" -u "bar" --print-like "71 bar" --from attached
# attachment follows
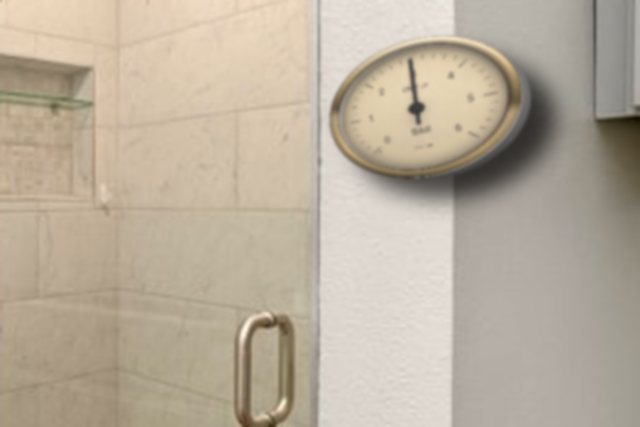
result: 3 bar
